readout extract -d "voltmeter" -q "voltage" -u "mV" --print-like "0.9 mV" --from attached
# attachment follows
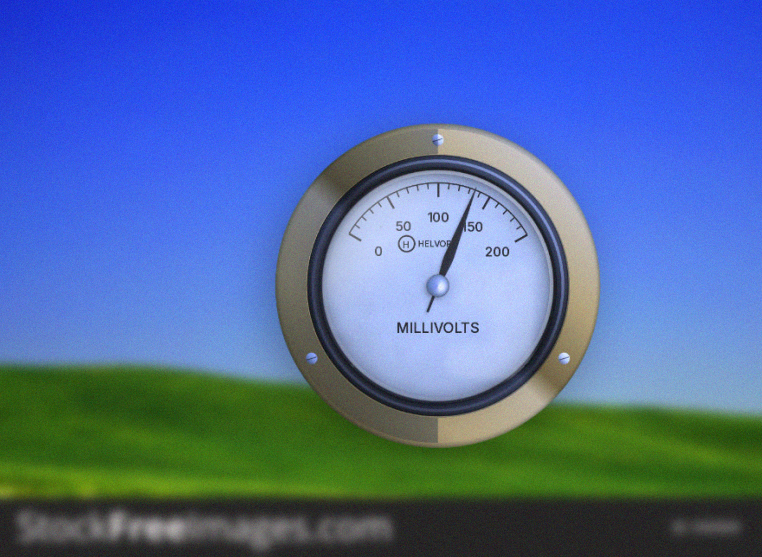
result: 135 mV
